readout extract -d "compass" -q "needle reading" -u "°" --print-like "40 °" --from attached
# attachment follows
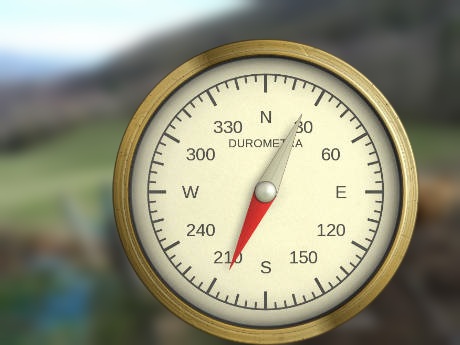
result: 205 °
